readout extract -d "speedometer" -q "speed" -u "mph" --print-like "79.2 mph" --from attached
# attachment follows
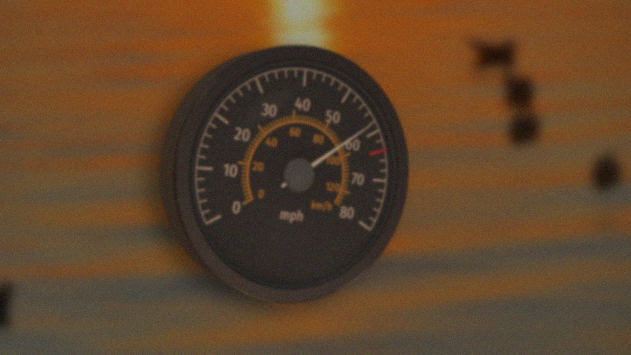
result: 58 mph
